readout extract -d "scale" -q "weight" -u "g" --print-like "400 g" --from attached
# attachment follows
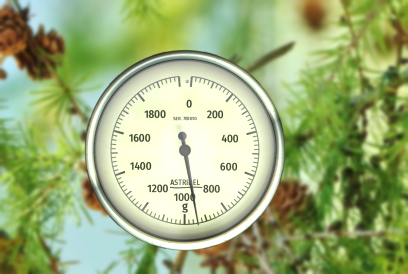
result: 940 g
